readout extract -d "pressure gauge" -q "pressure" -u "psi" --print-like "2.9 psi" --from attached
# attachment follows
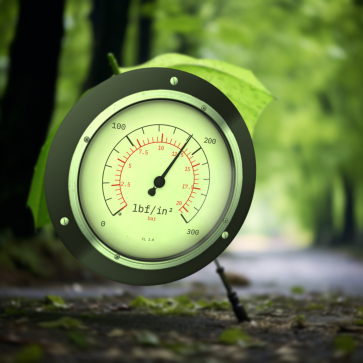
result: 180 psi
